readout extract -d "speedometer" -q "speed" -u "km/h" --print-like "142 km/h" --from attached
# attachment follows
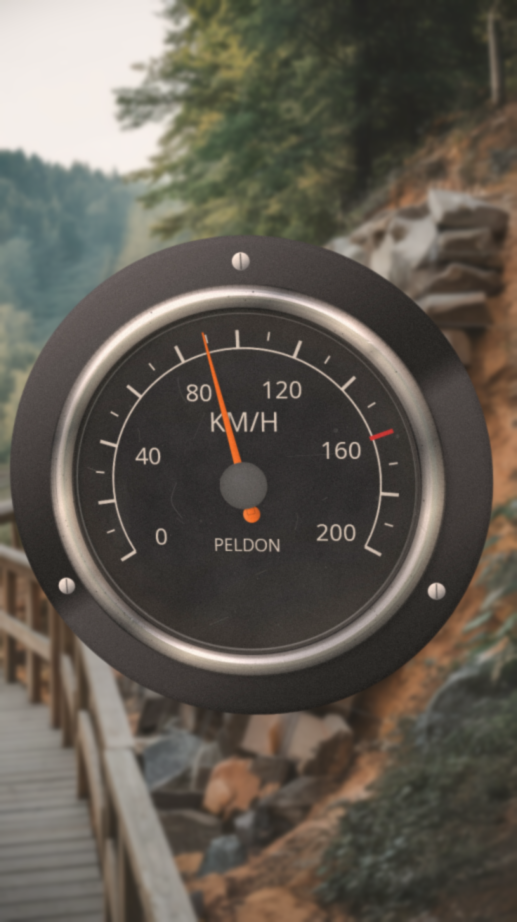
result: 90 km/h
